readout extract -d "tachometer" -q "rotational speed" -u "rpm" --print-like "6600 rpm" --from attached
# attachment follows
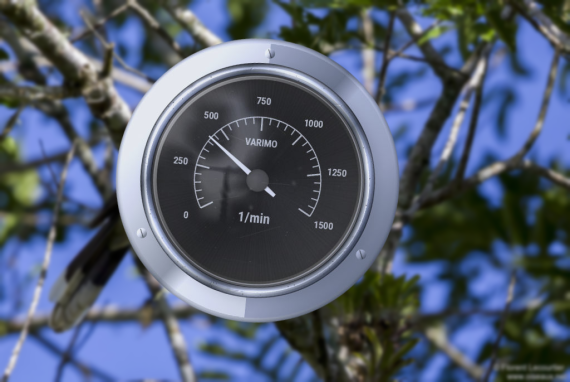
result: 425 rpm
